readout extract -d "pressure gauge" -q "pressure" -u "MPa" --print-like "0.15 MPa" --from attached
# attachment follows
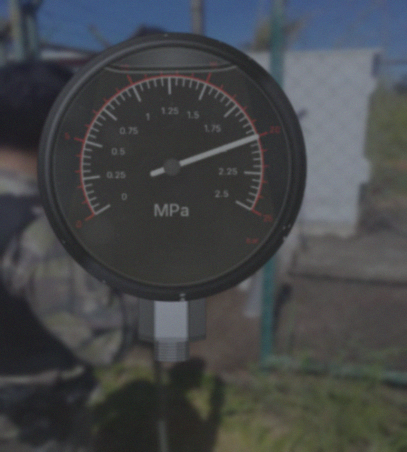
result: 2 MPa
